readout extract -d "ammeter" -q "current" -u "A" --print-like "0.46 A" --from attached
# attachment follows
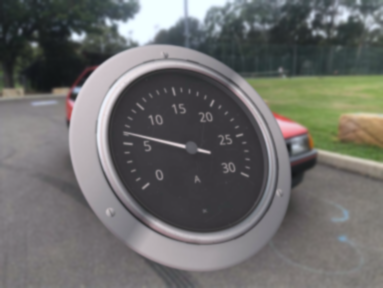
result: 6 A
